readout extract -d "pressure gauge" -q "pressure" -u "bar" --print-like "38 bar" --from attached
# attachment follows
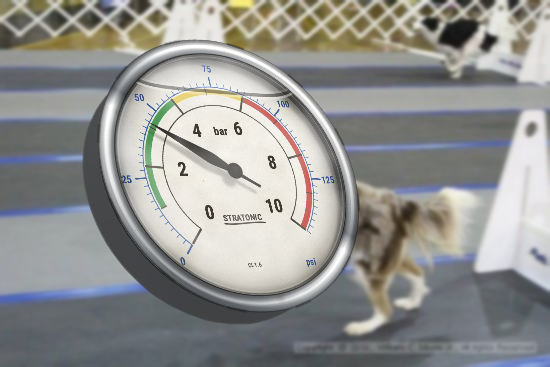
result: 3 bar
